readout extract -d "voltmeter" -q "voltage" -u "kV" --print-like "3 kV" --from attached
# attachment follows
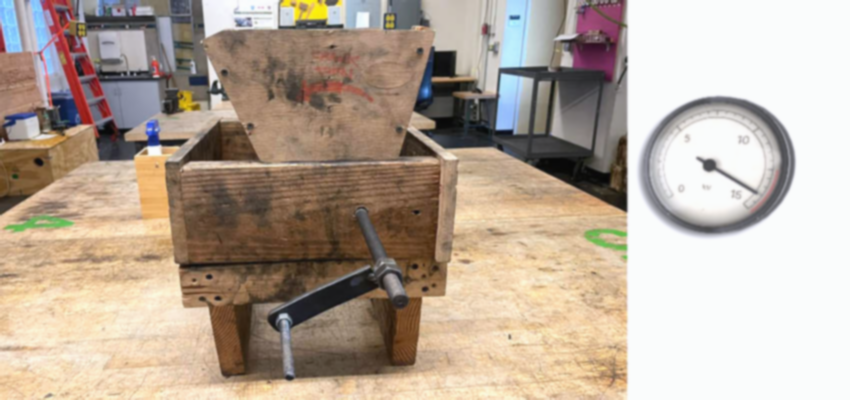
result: 14 kV
